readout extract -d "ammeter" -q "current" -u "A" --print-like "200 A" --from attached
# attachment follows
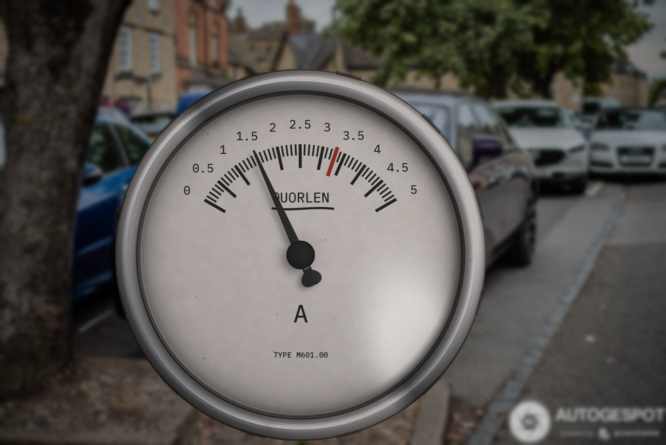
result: 1.5 A
